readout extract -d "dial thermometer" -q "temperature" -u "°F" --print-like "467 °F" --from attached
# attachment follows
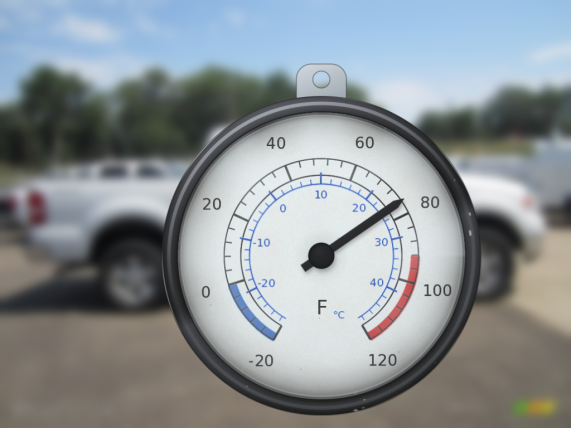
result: 76 °F
